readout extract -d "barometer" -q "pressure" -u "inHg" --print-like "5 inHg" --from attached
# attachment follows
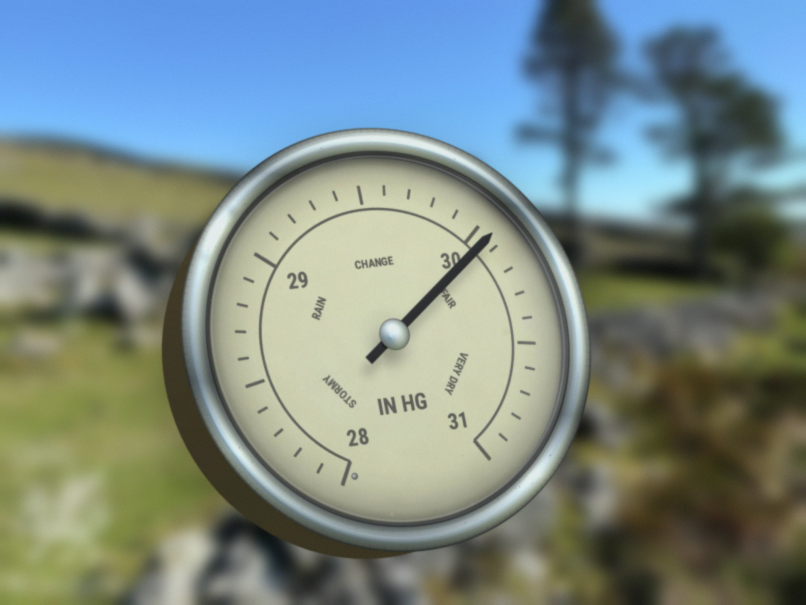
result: 30.05 inHg
